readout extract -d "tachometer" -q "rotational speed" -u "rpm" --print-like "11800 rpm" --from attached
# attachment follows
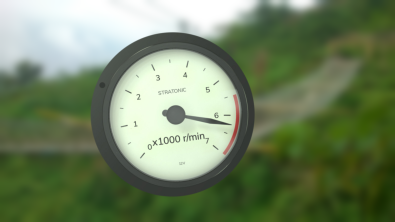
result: 6250 rpm
